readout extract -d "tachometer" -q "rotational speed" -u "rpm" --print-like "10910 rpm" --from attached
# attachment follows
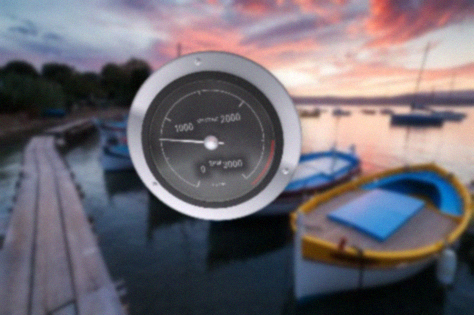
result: 750 rpm
